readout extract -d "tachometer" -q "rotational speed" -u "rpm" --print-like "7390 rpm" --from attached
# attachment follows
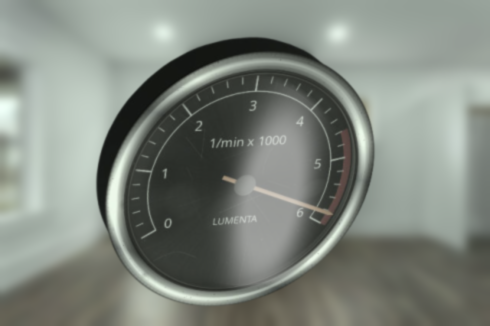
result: 5800 rpm
